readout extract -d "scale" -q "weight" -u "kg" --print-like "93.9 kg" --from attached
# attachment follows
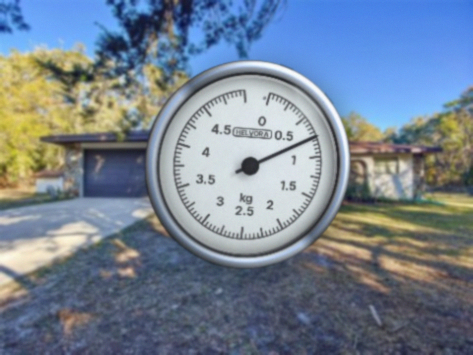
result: 0.75 kg
